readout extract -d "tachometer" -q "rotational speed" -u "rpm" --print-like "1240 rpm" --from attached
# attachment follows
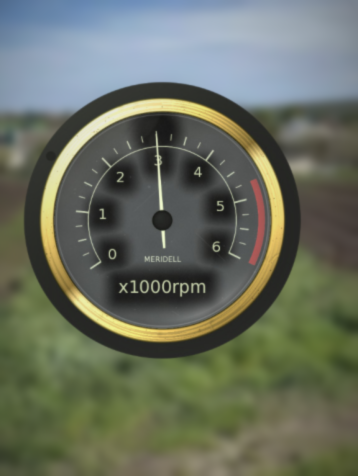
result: 3000 rpm
